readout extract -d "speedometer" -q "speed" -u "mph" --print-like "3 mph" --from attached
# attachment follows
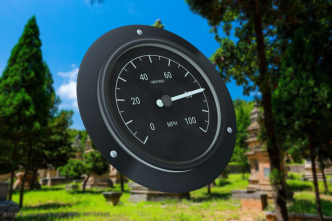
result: 80 mph
